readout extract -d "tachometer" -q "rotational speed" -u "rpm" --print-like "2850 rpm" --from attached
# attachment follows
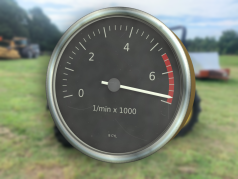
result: 6800 rpm
